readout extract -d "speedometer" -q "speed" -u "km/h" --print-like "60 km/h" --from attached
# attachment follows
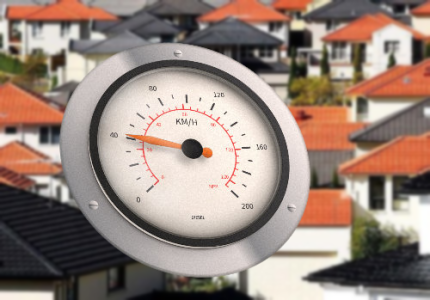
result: 40 km/h
